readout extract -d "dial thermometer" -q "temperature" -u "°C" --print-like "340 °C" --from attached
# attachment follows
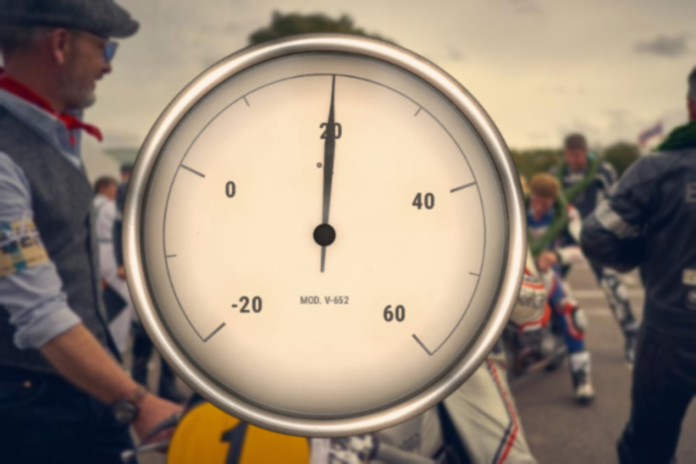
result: 20 °C
